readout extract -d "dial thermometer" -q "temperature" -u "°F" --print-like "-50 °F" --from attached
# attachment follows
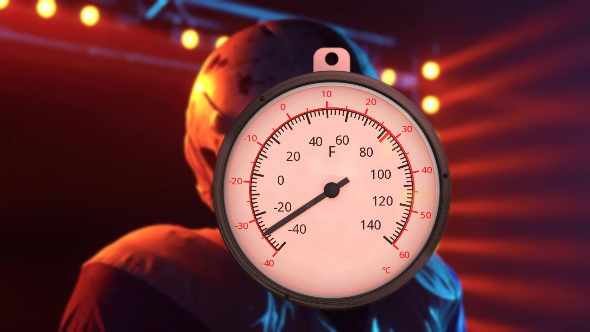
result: -30 °F
